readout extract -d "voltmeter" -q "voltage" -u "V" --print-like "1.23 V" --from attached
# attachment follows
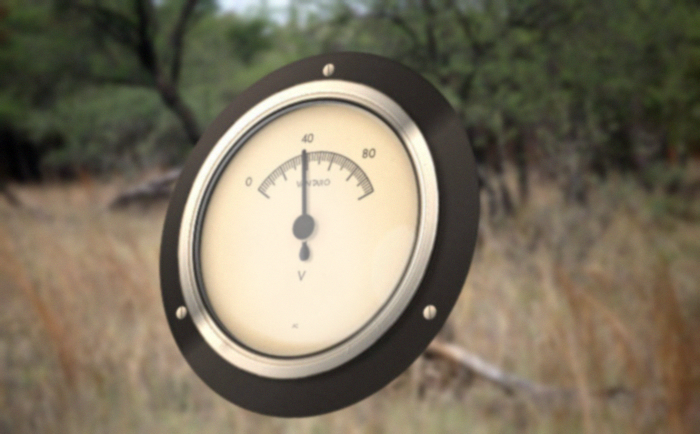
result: 40 V
